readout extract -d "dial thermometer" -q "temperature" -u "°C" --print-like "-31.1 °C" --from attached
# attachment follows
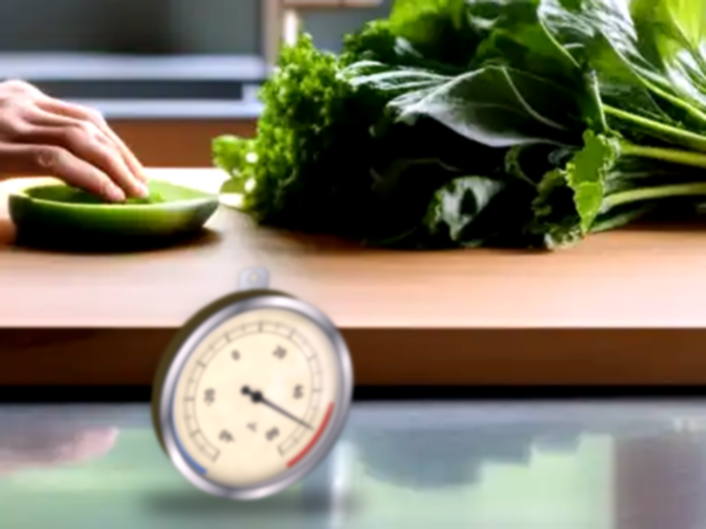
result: 50 °C
